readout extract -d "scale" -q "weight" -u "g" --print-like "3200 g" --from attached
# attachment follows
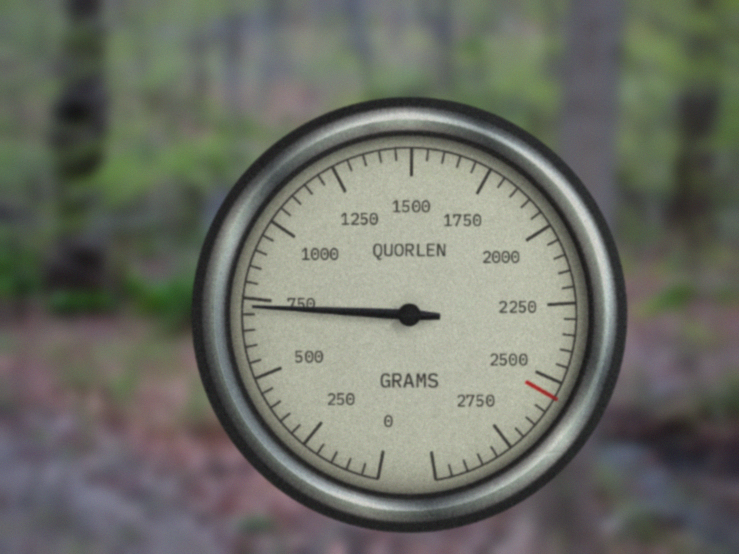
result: 725 g
